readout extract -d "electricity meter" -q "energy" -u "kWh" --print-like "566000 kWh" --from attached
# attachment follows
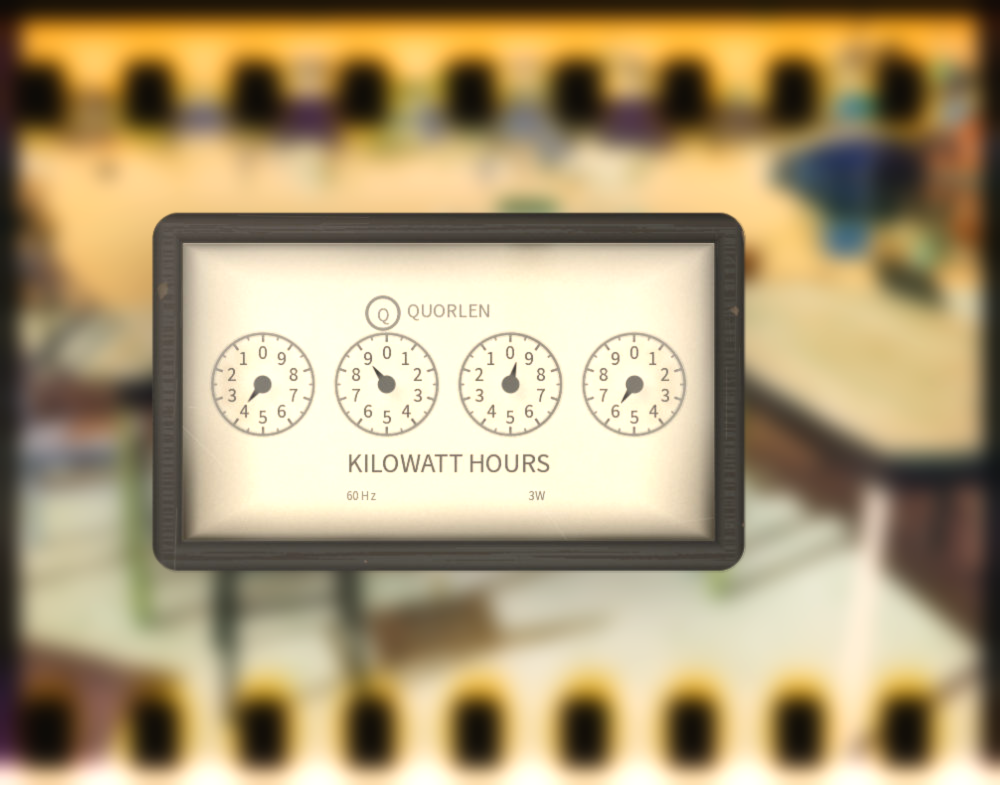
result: 3896 kWh
